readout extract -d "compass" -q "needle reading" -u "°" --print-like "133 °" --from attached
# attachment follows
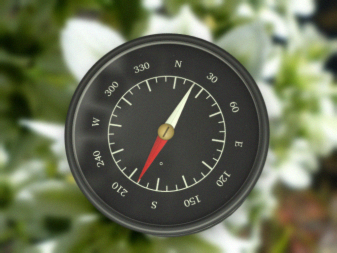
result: 200 °
